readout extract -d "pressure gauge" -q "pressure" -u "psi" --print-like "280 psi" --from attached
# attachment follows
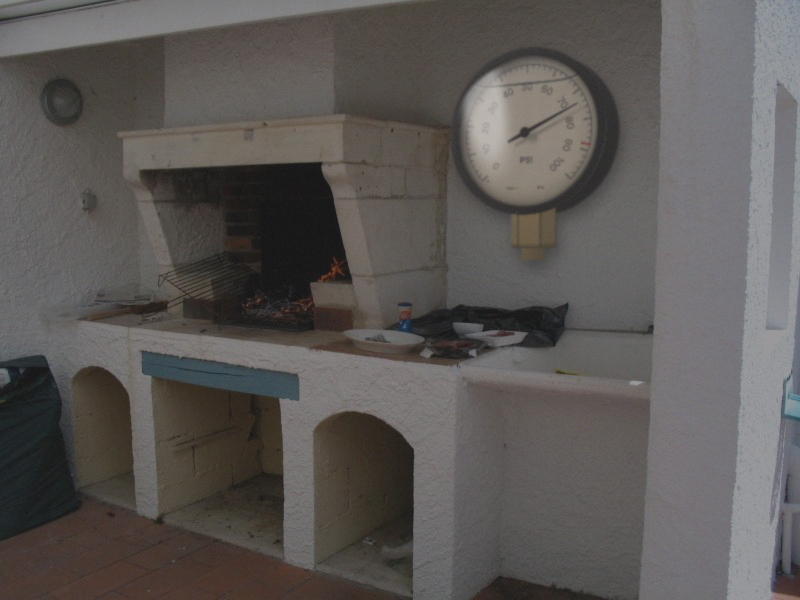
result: 74 psi
